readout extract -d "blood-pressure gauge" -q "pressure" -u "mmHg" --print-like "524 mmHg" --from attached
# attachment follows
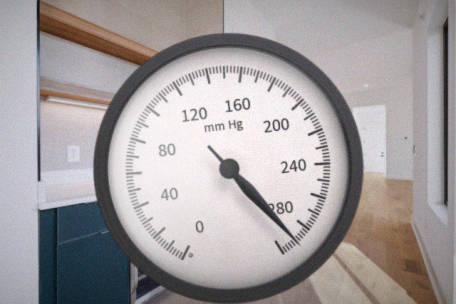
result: 290 mmHg
